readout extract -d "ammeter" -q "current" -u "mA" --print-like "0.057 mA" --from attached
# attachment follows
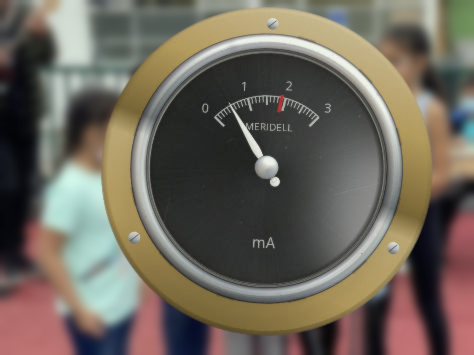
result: 0.5 mA
